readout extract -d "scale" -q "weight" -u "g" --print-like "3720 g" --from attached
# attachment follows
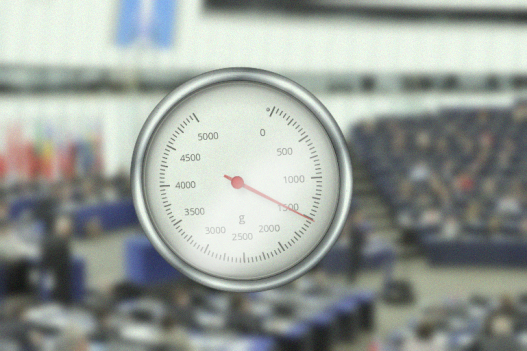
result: 1500 g
